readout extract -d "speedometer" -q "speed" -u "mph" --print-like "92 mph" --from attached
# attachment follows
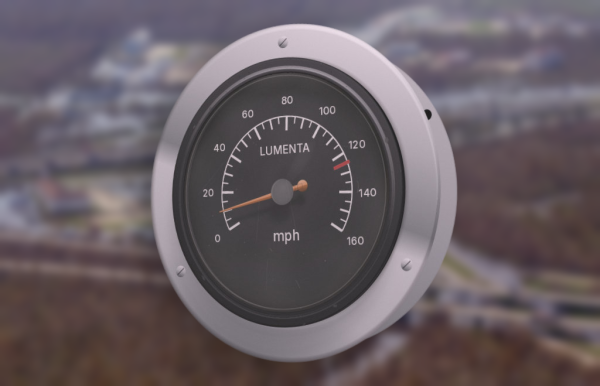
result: 10 mph
